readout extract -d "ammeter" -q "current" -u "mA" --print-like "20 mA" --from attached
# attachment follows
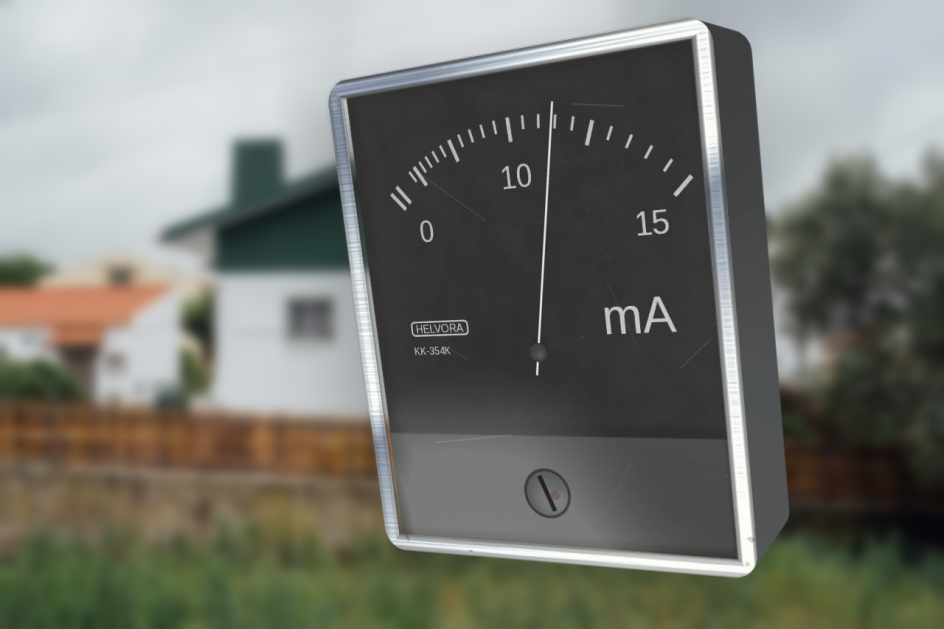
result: 11.5 mA
